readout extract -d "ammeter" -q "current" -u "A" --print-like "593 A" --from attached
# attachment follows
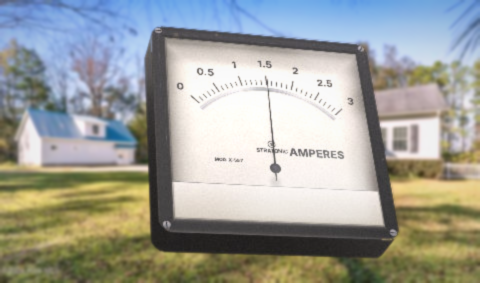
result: 1.5 A
